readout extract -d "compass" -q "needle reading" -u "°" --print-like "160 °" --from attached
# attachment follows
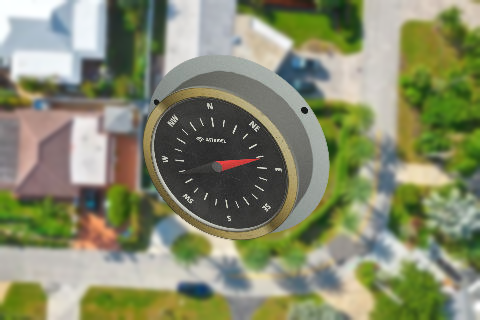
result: 75 °
